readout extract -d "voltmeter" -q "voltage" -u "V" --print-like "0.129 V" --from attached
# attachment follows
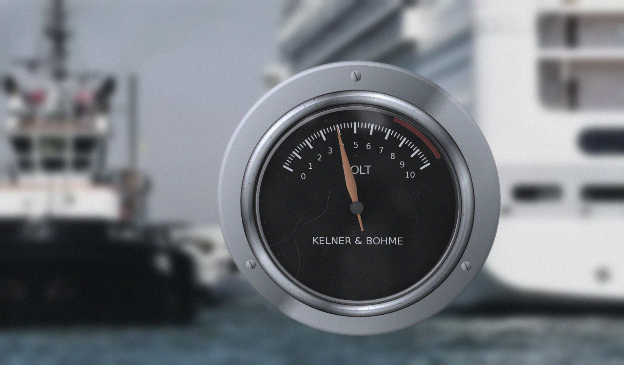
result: 4 V
